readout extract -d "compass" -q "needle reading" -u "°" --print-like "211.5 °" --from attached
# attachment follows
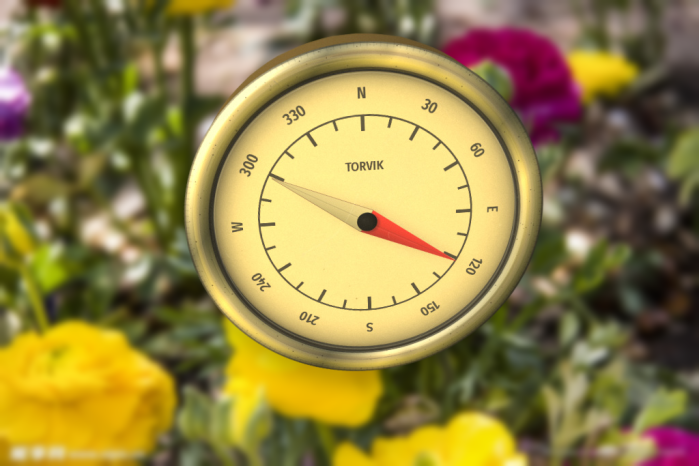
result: 120 °
